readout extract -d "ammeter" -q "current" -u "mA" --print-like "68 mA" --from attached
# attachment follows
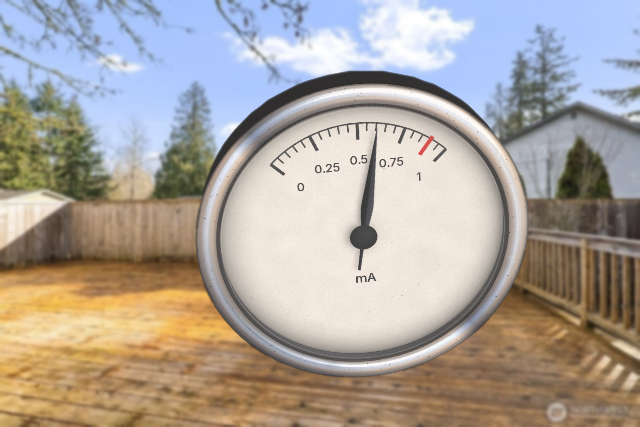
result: 0.6 mA
